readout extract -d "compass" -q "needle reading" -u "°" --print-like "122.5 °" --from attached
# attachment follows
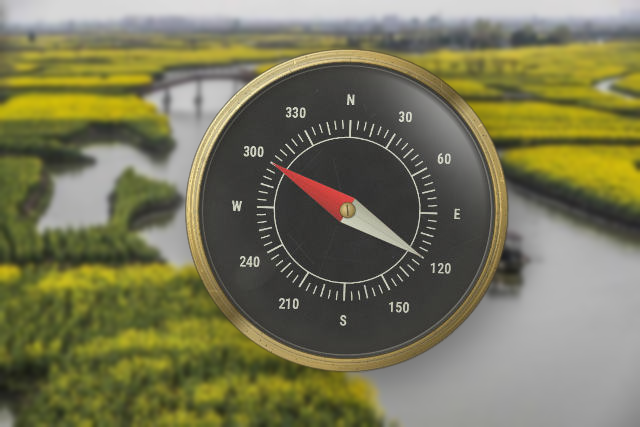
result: 300 °
